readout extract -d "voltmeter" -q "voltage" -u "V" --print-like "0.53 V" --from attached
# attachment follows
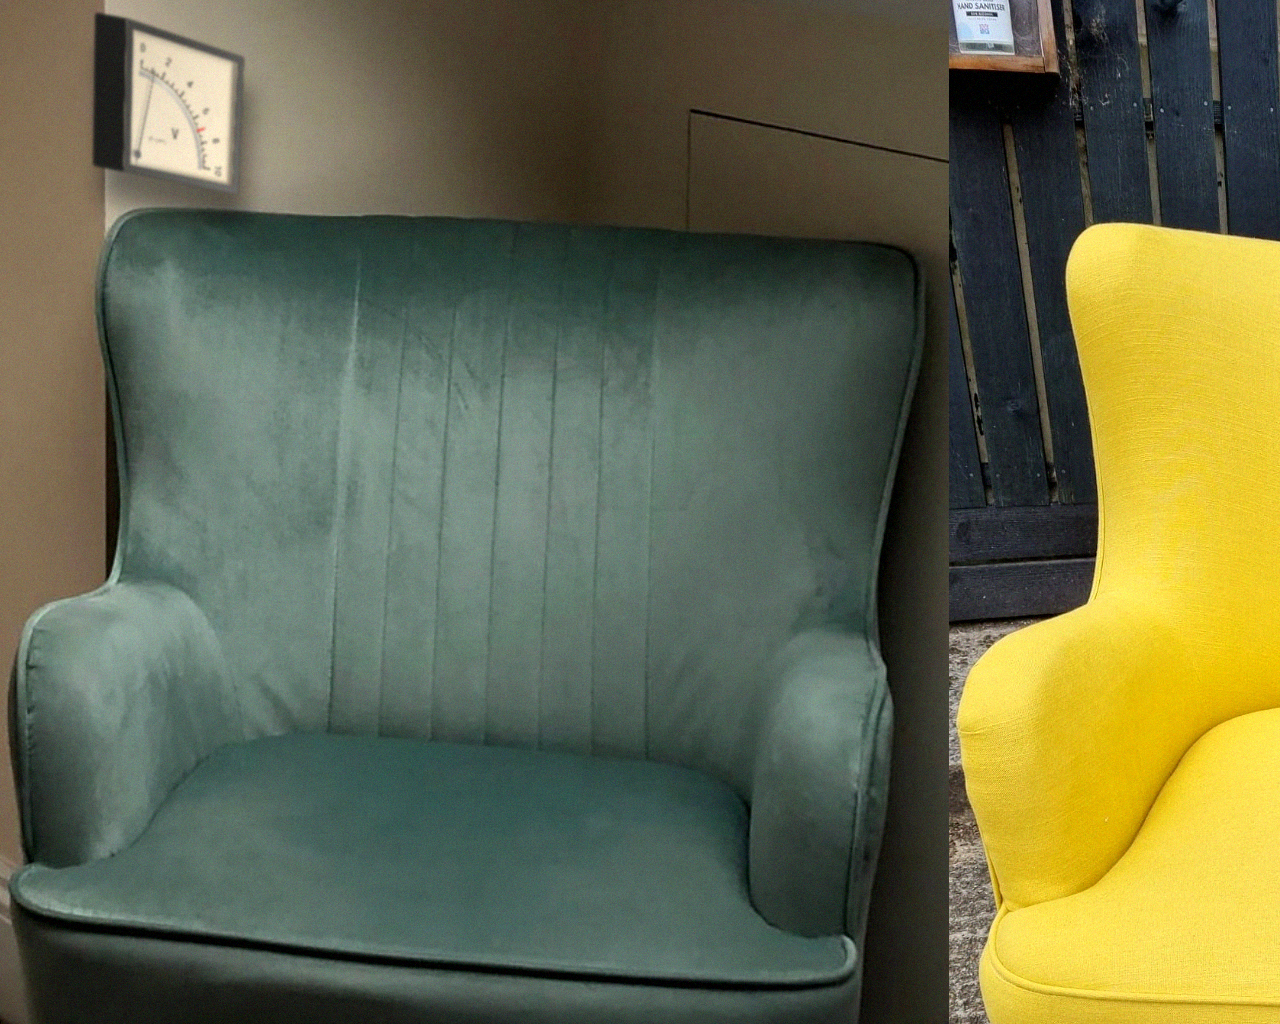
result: 1 V
